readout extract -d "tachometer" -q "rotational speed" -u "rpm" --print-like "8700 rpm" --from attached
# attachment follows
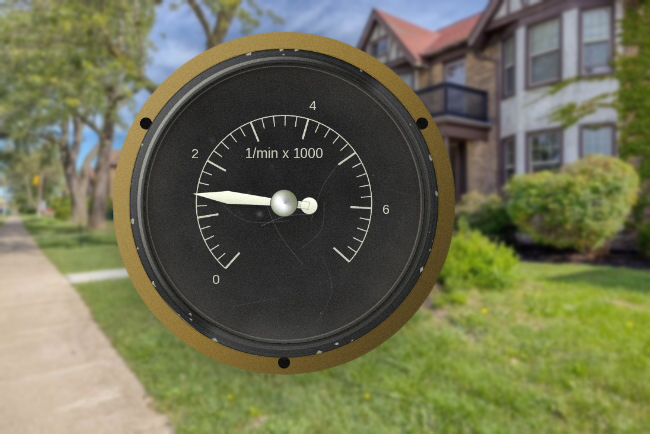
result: 1400 rpm
